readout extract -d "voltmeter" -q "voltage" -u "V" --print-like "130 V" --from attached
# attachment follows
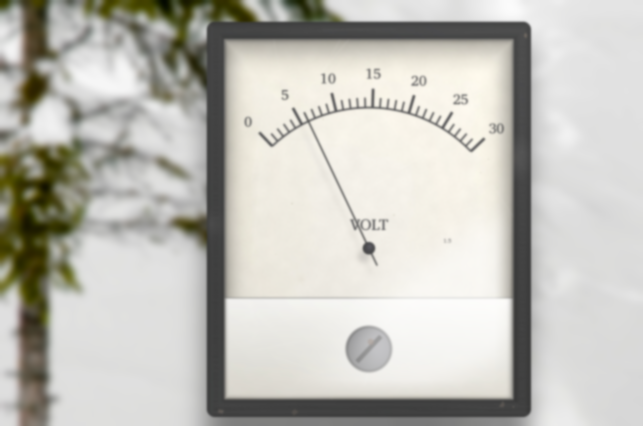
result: 6 V
